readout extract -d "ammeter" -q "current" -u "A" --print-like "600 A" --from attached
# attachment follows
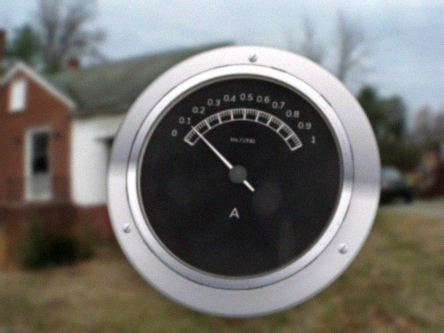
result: 0.1 A
